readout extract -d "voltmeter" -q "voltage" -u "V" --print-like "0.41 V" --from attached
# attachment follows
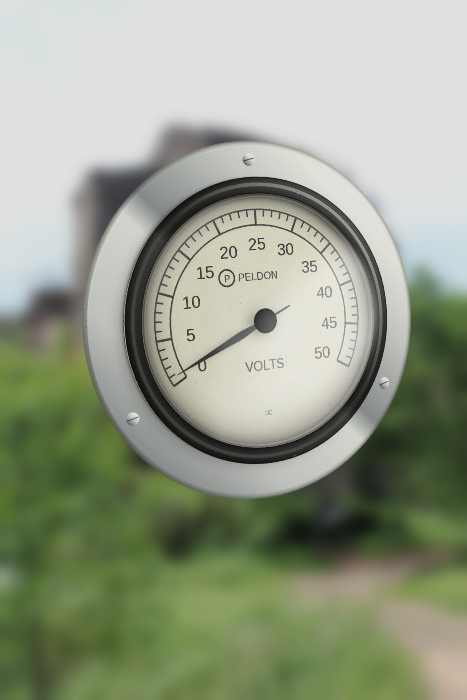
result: 1 V
